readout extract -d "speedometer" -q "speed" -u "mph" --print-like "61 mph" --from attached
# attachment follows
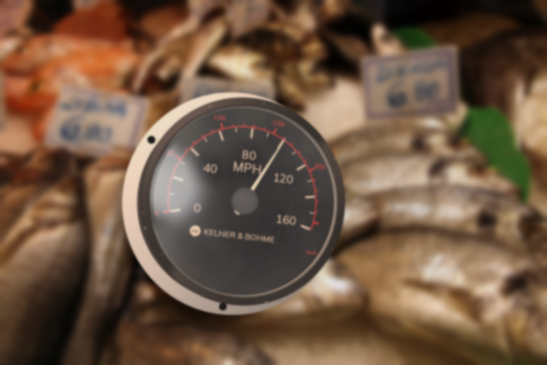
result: 100 mph
